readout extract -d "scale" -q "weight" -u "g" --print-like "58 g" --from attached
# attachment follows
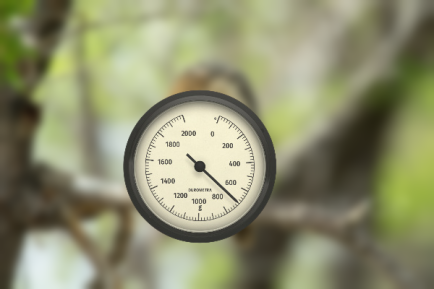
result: 700 g
